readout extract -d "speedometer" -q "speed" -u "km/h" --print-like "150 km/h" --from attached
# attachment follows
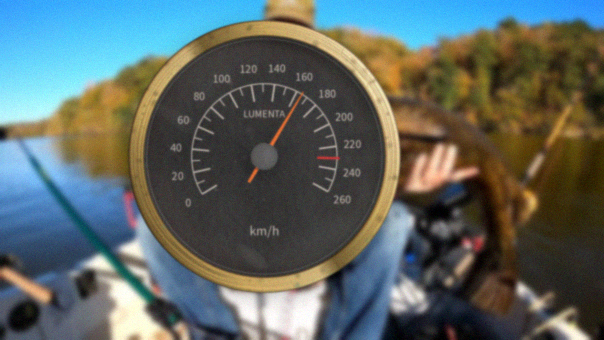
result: 165 km/h
